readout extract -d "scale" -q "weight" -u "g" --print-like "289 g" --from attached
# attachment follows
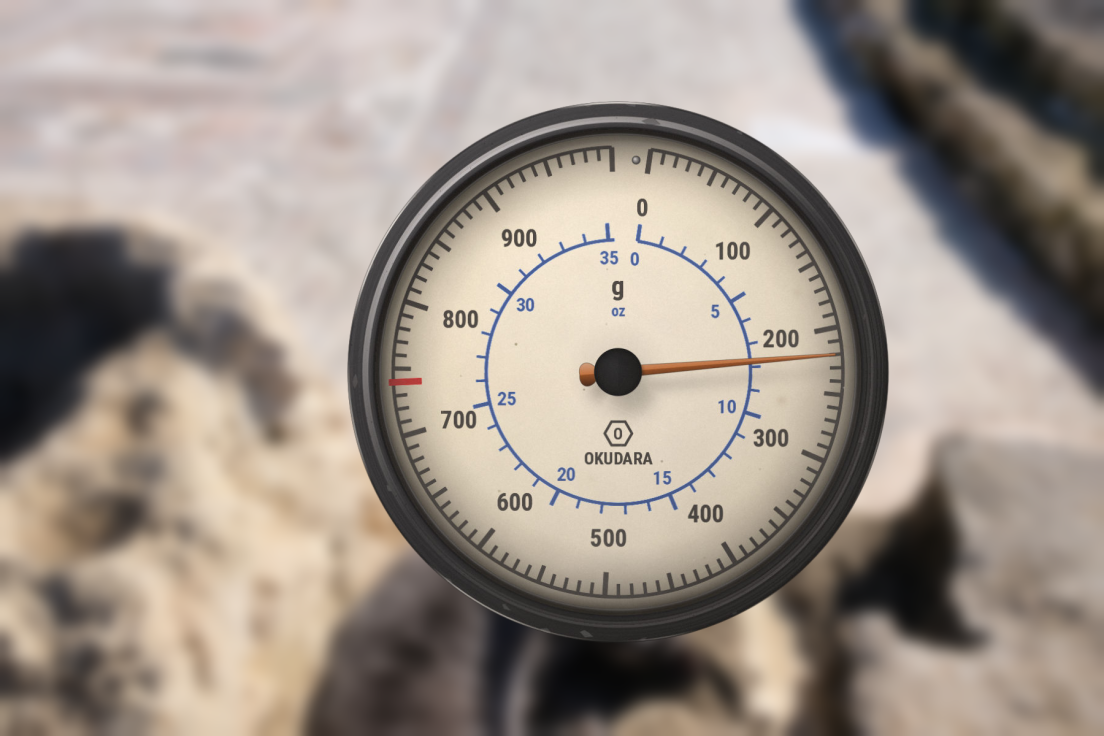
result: 220 g
